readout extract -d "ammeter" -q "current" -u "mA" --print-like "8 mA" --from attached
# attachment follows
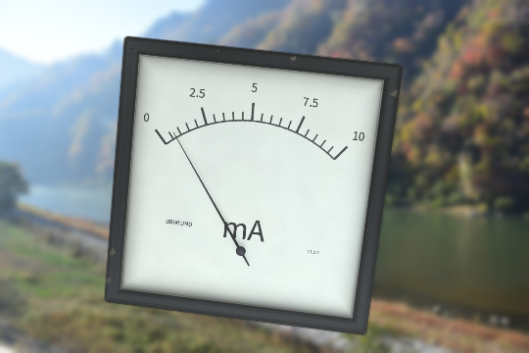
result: 0.75 mA
